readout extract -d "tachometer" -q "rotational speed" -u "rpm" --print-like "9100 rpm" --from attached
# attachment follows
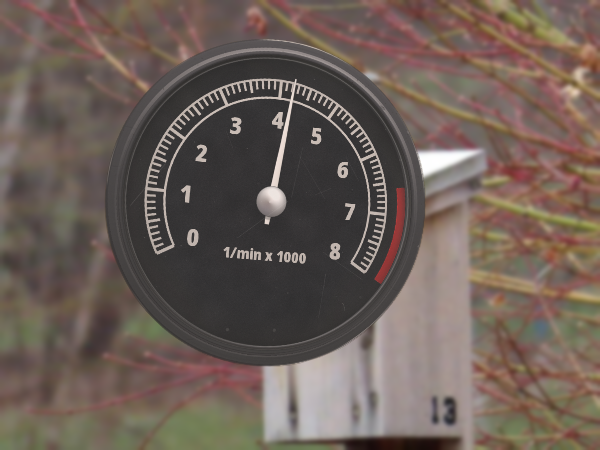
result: 4200 rpm
